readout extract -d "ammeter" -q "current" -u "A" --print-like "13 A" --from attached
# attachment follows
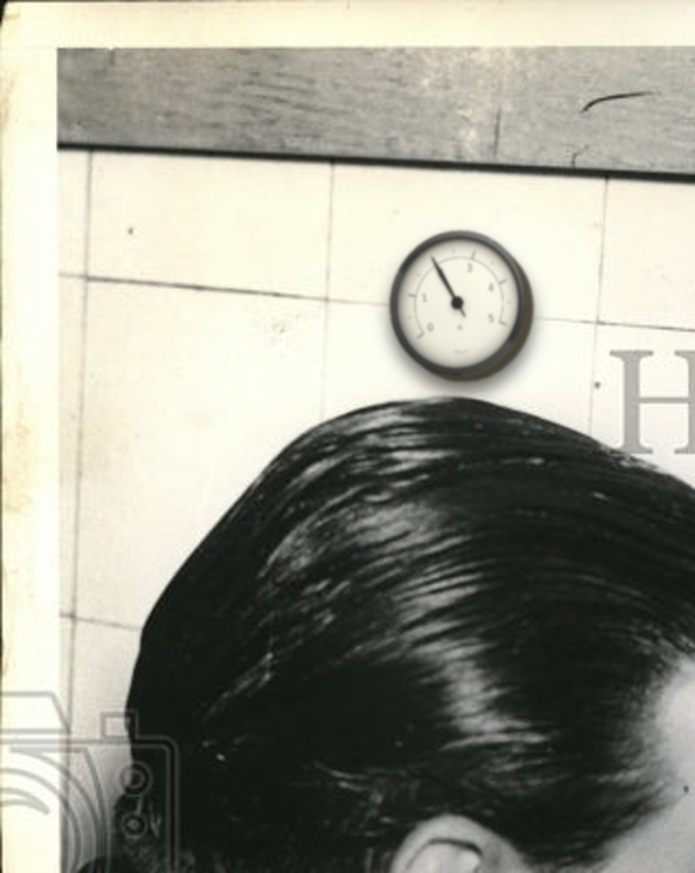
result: 2 A
